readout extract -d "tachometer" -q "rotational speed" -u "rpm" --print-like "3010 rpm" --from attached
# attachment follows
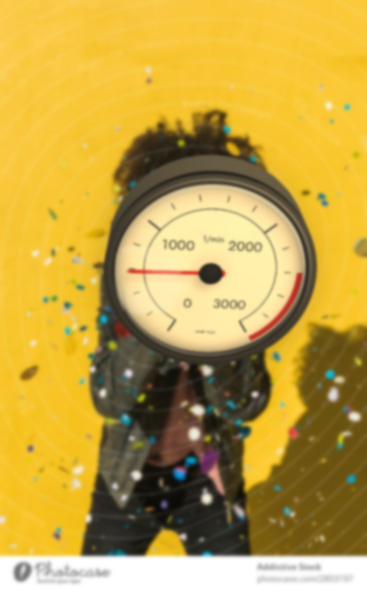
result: 600 rpm
